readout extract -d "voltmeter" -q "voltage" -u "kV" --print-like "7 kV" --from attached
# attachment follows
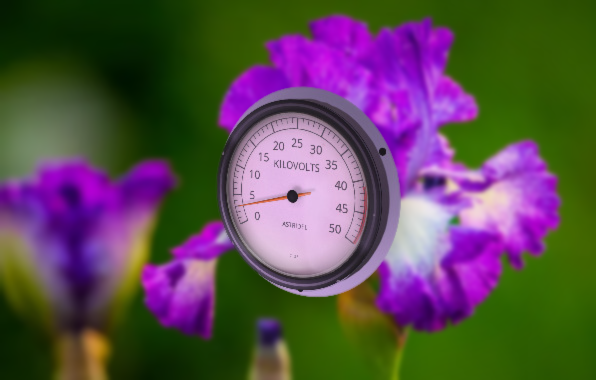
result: 3 kV
